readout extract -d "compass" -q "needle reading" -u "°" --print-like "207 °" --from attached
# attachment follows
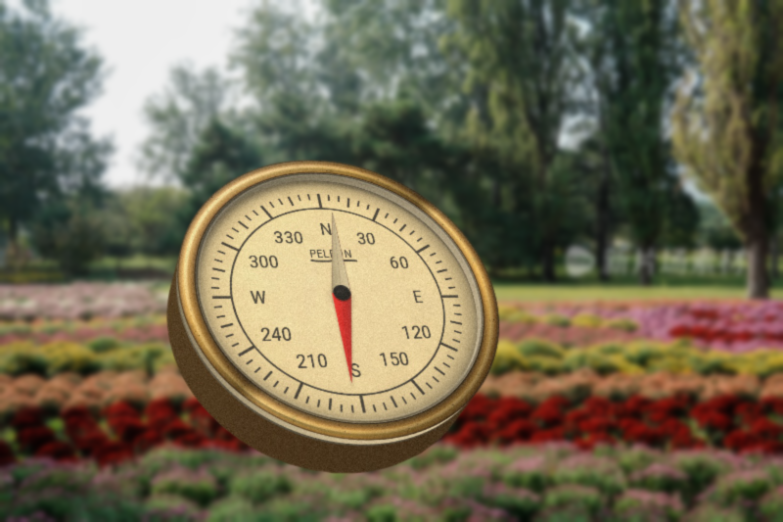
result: 185 °
